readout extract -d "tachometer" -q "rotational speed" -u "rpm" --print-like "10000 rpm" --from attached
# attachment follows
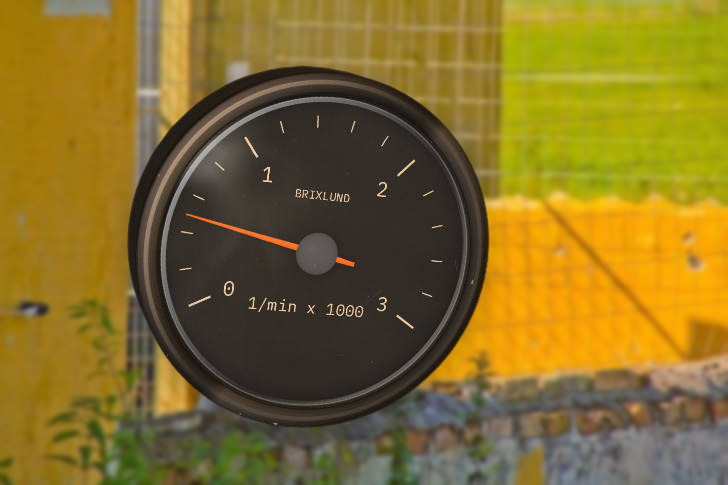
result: 500 rpm
